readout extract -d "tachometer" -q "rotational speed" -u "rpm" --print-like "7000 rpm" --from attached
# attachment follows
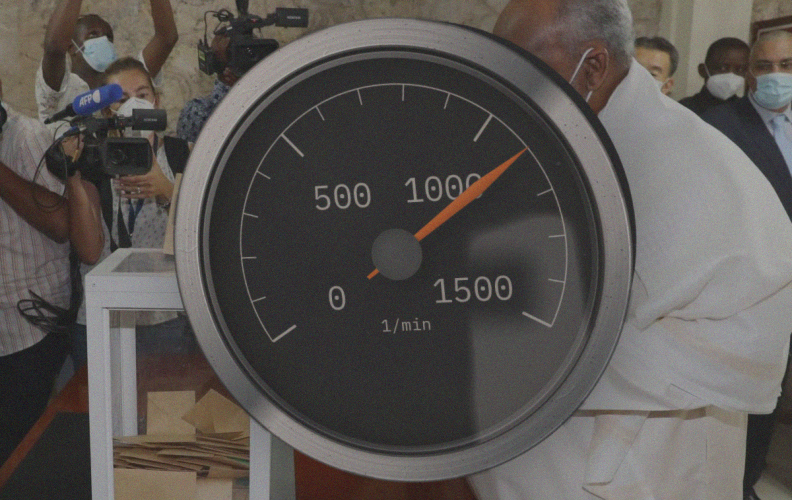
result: 1100 rpm
